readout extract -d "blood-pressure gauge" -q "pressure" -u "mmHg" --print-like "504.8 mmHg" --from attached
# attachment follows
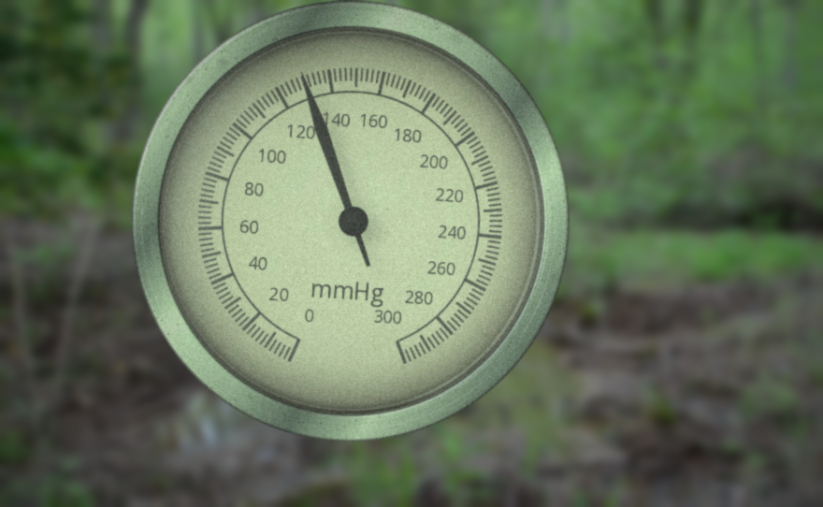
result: 130 mmHg
